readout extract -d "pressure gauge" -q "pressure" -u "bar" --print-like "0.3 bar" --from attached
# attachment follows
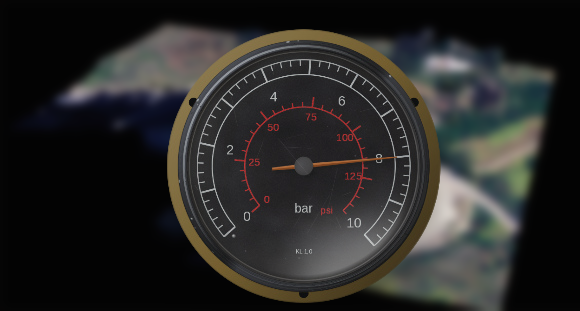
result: 8 bar
